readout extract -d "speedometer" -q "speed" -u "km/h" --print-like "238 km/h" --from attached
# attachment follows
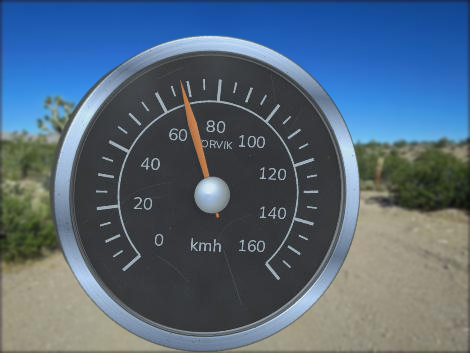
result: 67.5 km/h
